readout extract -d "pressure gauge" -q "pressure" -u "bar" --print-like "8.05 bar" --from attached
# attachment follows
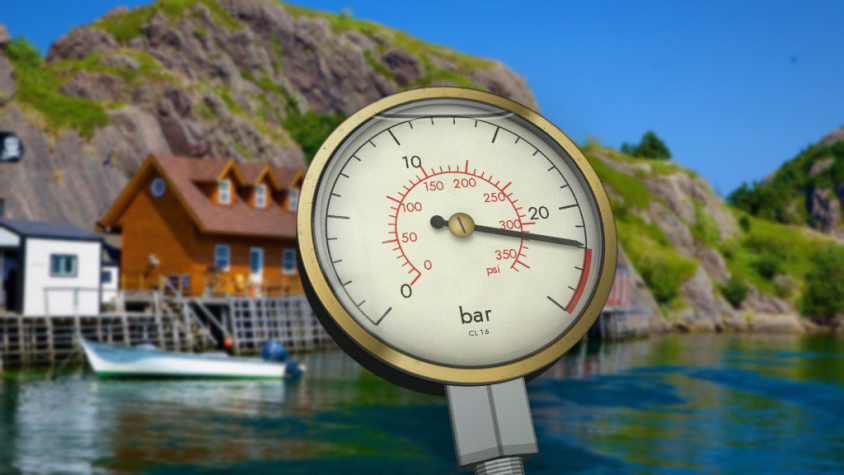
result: 22 bar
